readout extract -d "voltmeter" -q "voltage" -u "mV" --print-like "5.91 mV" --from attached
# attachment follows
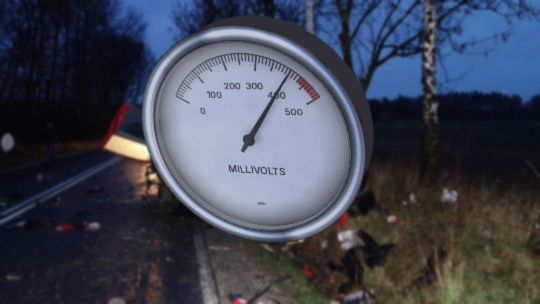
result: 400 mV
